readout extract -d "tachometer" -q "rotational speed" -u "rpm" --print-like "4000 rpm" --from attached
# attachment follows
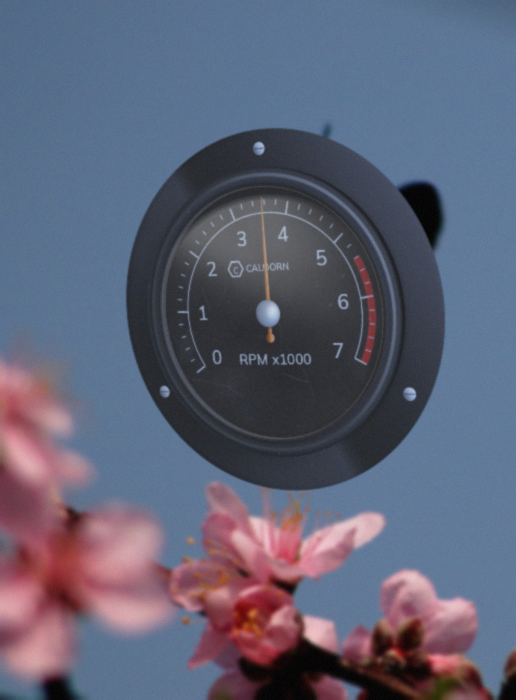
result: 3600 rpm
